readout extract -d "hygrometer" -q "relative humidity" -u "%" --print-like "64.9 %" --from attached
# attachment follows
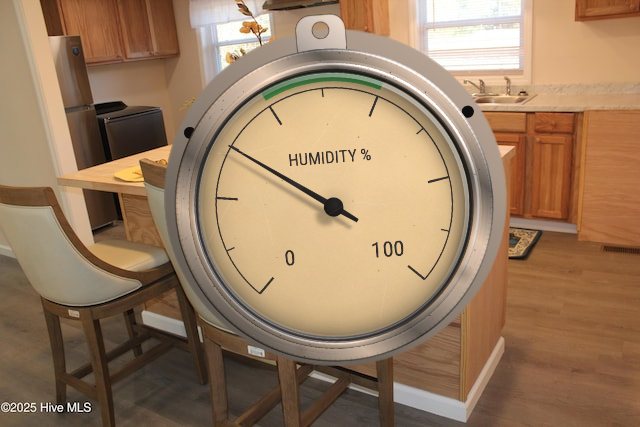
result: 30 %
